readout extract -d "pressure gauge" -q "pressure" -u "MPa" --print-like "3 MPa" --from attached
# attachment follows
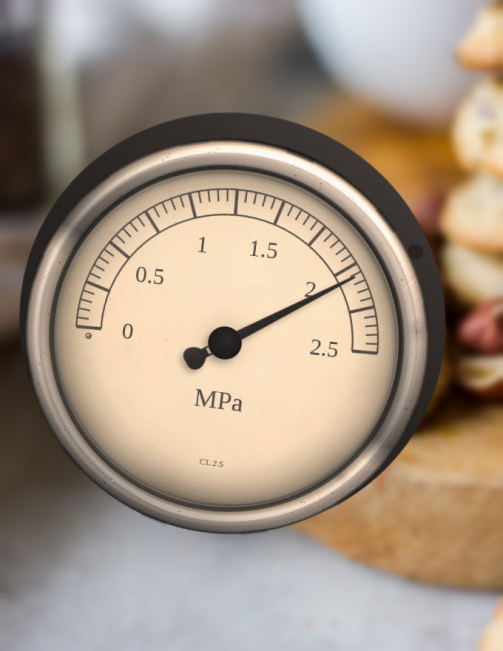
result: 2.05 MPa
